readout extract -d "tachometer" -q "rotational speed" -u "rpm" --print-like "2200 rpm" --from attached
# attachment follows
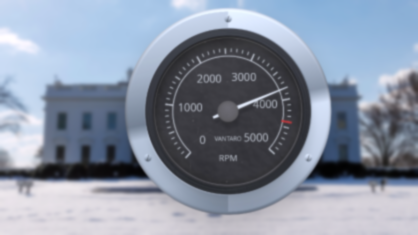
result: 3800 rpm
